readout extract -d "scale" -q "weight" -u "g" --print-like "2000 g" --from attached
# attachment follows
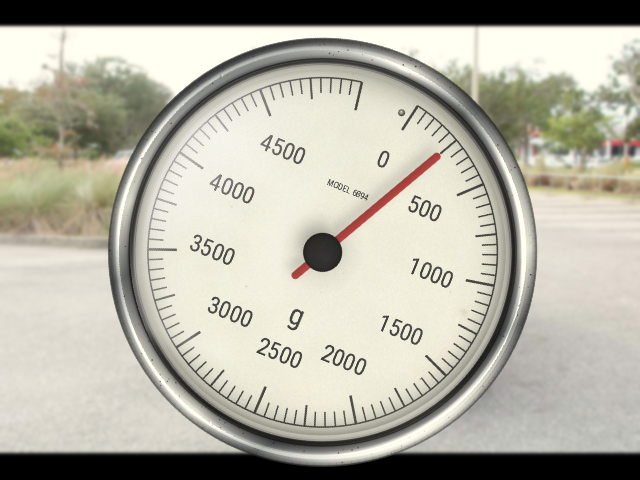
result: 250 g
